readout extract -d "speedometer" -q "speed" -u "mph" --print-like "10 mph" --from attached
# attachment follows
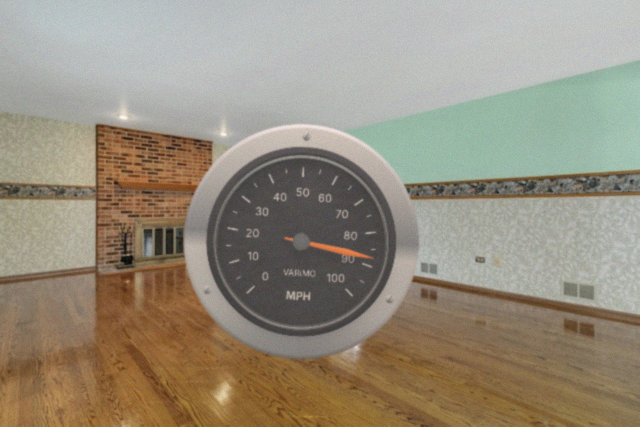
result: 87.5 mph
